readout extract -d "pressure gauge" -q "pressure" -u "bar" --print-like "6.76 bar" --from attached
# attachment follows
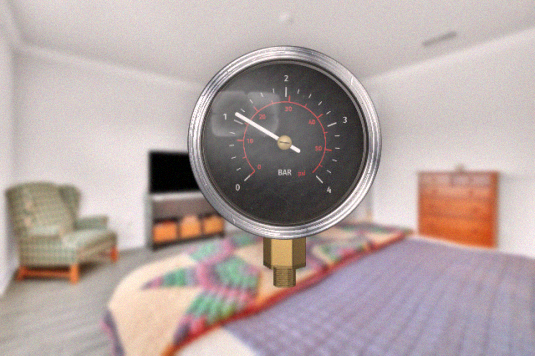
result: 1.1 bar
